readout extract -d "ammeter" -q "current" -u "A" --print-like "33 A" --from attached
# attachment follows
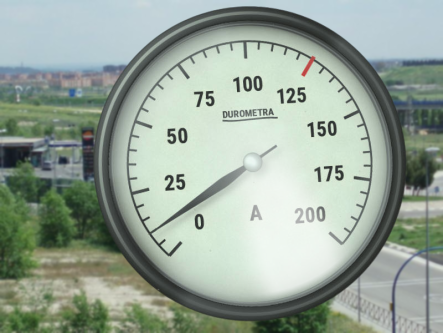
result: 10 A
